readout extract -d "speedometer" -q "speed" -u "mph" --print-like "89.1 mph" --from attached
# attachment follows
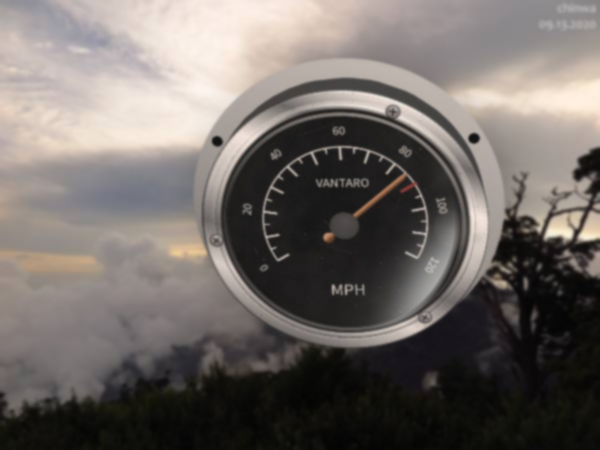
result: 85 mph
